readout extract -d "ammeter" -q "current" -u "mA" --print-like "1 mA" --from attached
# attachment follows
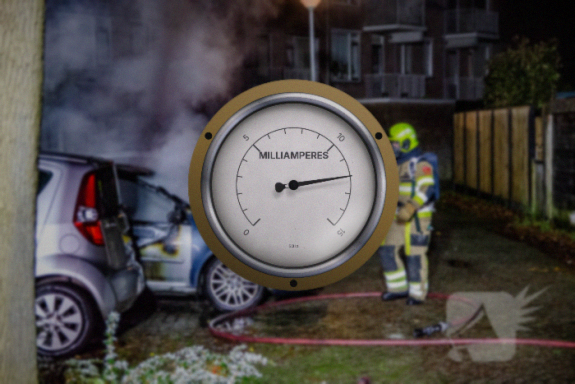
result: 12 mA
